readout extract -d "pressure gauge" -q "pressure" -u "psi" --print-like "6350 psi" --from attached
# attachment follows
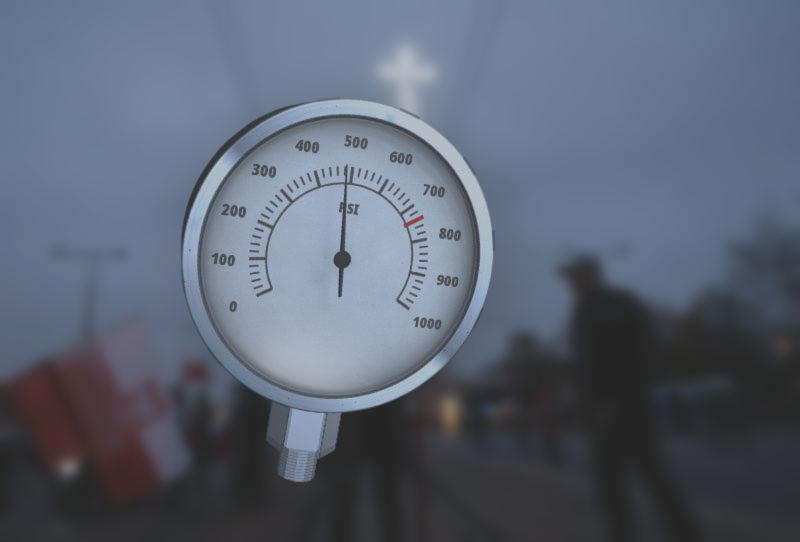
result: 480 psi
